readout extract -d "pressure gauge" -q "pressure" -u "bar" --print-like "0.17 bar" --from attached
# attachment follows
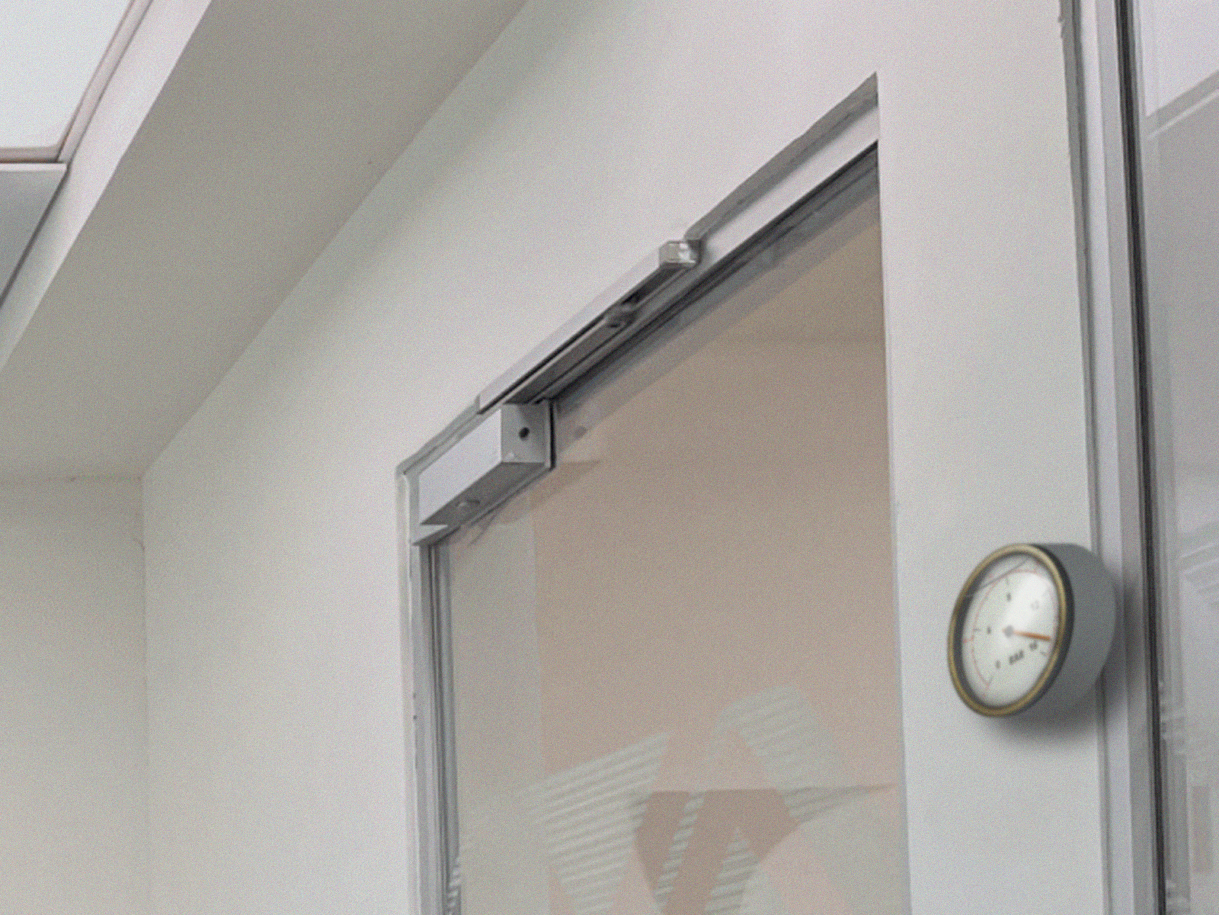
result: 15 bar
